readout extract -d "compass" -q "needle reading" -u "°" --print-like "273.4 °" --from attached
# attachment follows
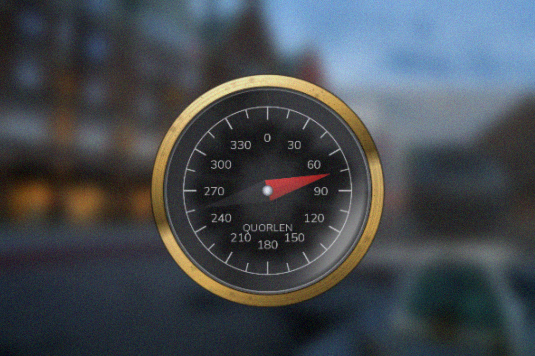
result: 75 °
